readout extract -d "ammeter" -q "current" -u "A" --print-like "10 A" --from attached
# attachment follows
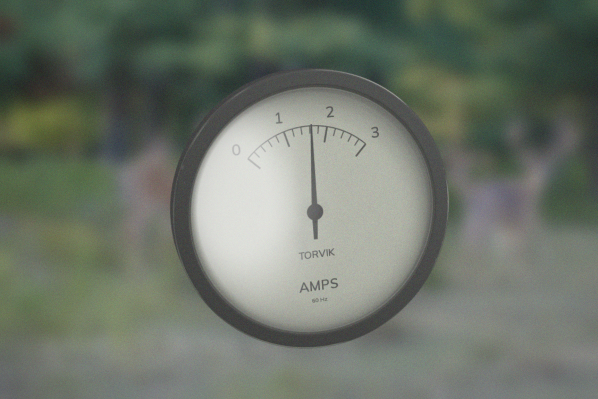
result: 1.6 A
